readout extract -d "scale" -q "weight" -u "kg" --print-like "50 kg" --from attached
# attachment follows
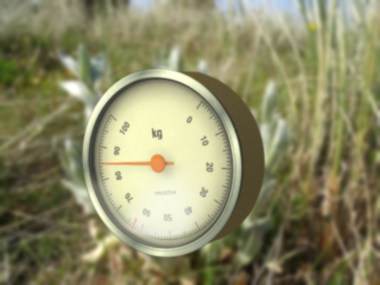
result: 85 kg
